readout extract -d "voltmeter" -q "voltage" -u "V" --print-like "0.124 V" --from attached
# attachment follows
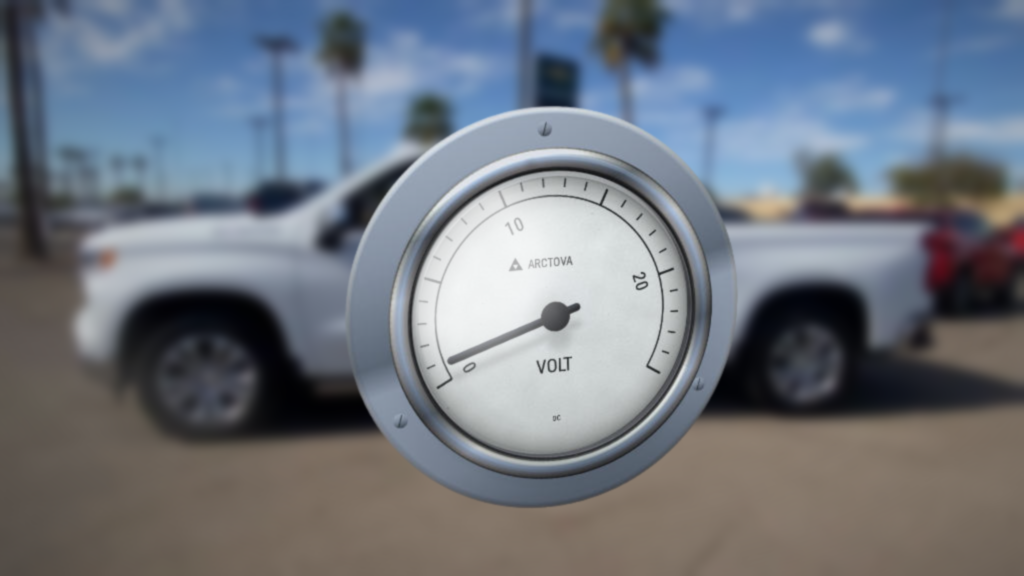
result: 1 V
